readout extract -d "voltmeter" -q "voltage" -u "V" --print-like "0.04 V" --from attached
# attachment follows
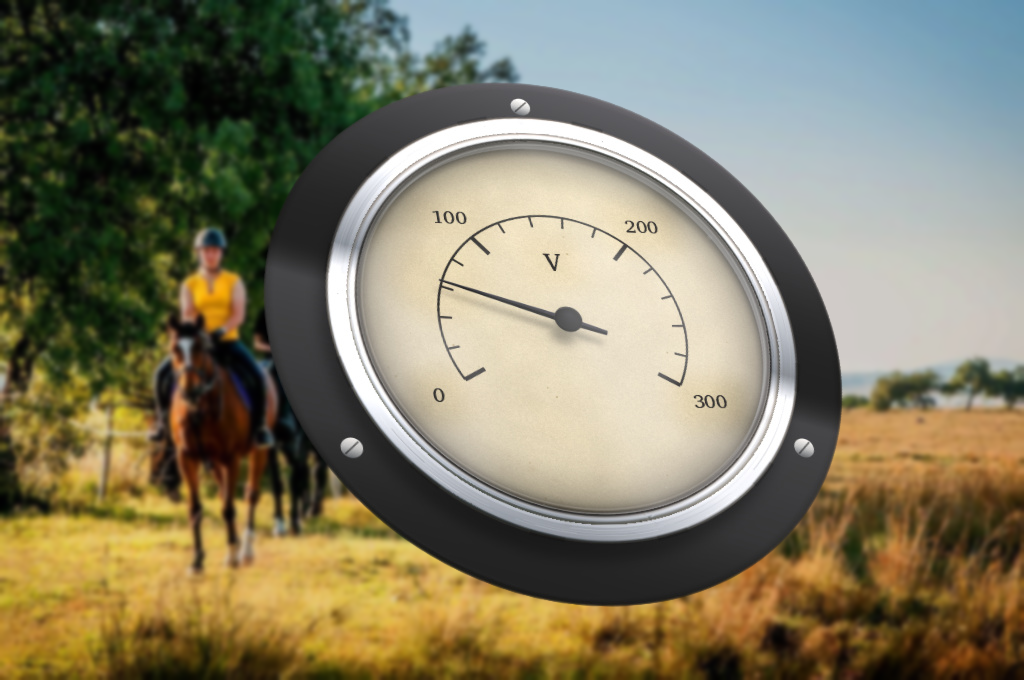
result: 60 V
